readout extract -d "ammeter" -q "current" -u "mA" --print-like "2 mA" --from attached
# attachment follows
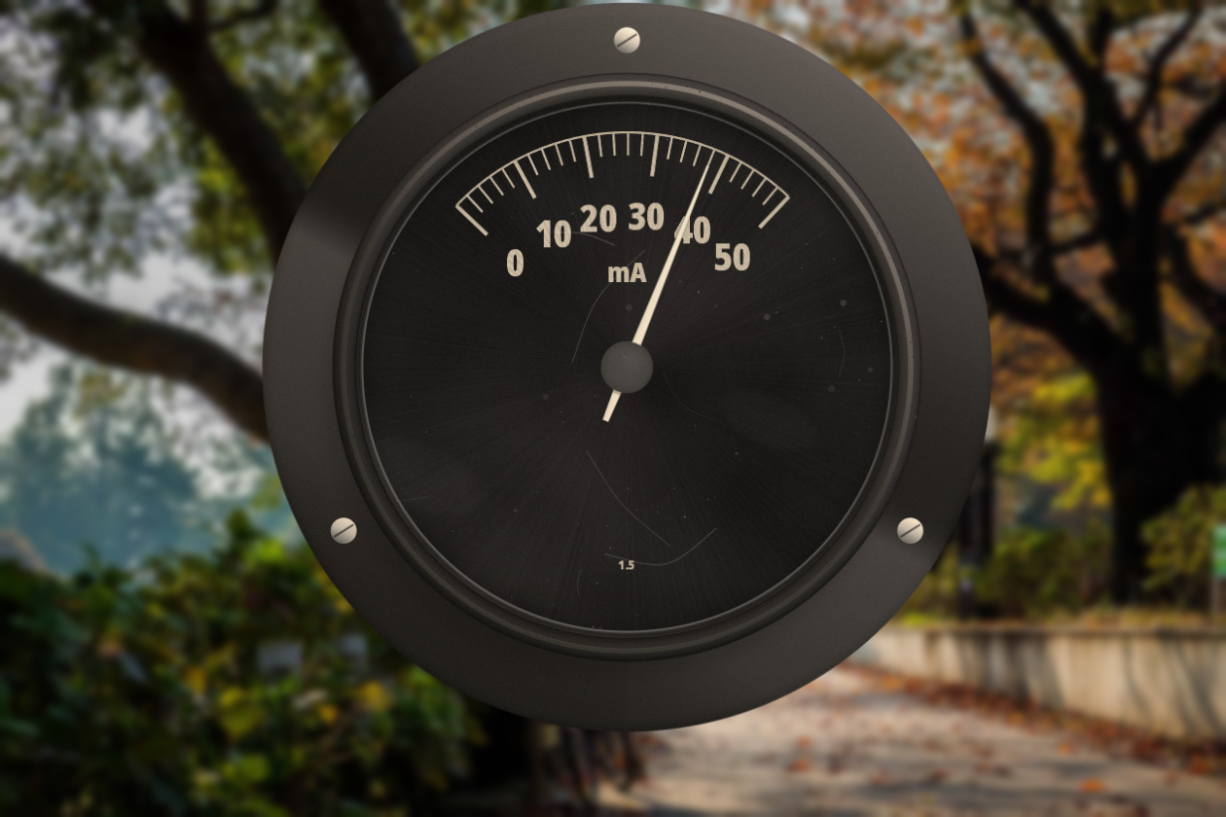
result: 38 mA
